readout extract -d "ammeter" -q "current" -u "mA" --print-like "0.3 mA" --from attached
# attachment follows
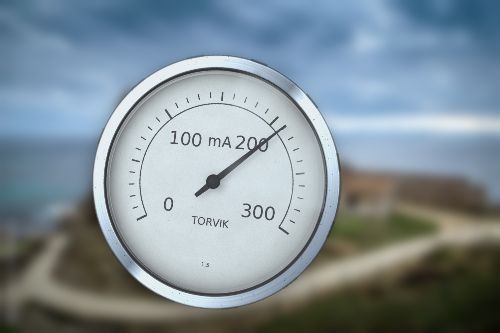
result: 210 mA
